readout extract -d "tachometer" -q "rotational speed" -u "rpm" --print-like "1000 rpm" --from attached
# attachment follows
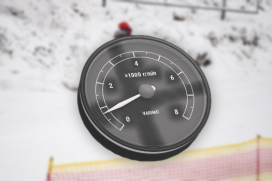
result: 750 rpm
